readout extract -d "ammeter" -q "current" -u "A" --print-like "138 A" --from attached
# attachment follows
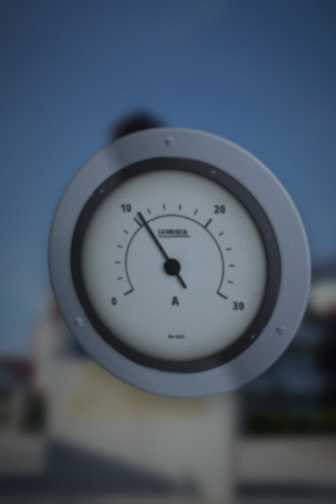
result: 11 A
